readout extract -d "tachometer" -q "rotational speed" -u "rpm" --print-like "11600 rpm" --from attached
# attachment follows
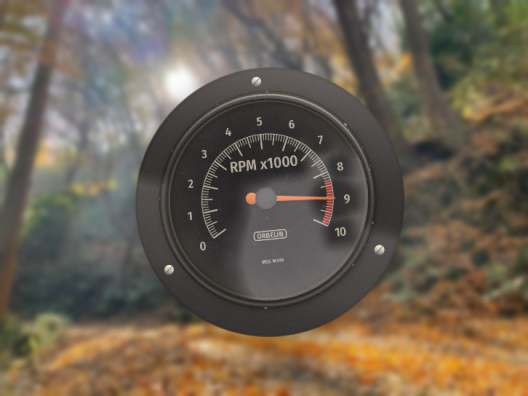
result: 9000 rpm
